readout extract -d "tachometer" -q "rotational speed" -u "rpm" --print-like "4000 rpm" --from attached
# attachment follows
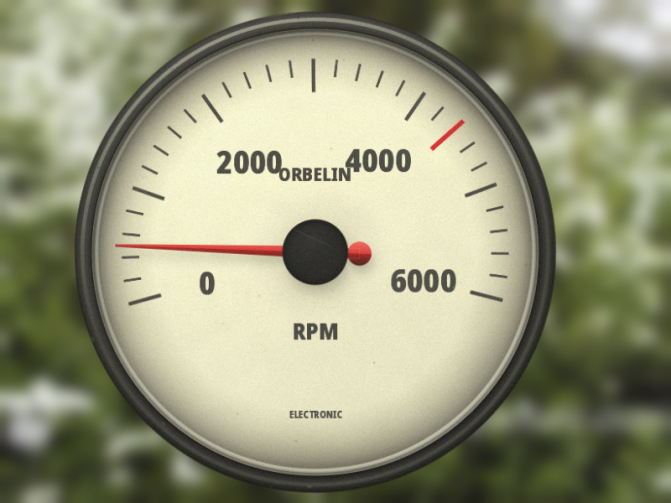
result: 500 rpm
